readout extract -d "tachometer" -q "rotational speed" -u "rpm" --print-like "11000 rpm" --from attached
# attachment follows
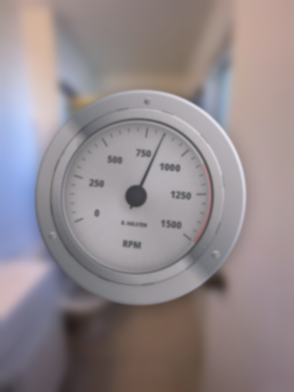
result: 850 rpm
